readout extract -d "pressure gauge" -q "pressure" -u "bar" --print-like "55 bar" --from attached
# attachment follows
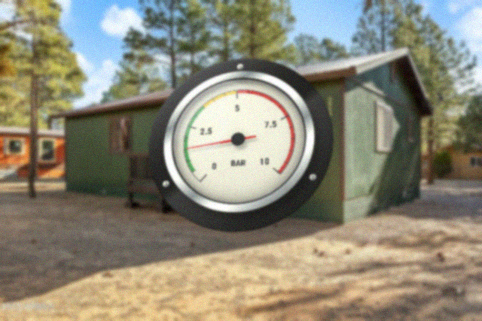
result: 1.5 bar
